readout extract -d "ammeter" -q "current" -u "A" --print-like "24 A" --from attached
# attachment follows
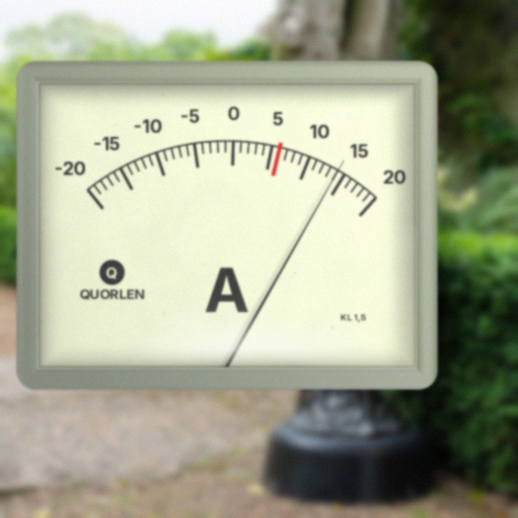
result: 14 A
